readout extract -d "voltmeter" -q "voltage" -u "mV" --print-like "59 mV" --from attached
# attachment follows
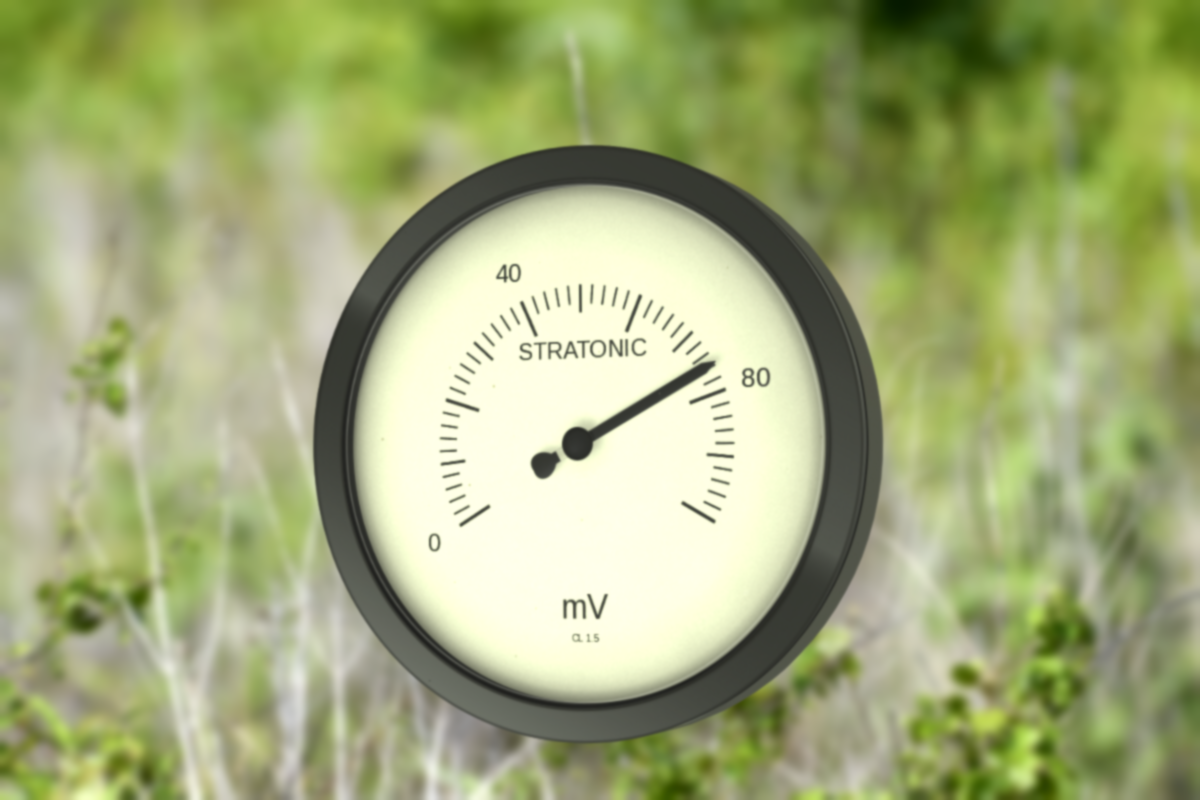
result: 76 mV
